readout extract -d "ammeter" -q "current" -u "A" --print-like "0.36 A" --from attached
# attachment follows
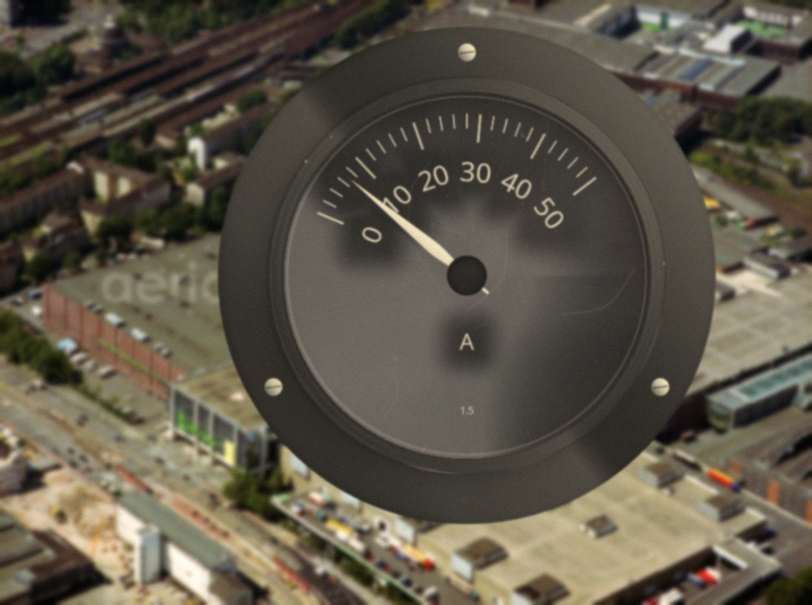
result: 7 A
